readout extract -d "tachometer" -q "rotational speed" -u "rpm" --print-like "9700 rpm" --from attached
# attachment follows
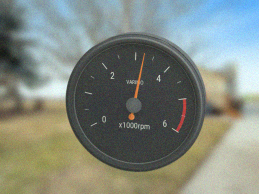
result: 3250 rpm
